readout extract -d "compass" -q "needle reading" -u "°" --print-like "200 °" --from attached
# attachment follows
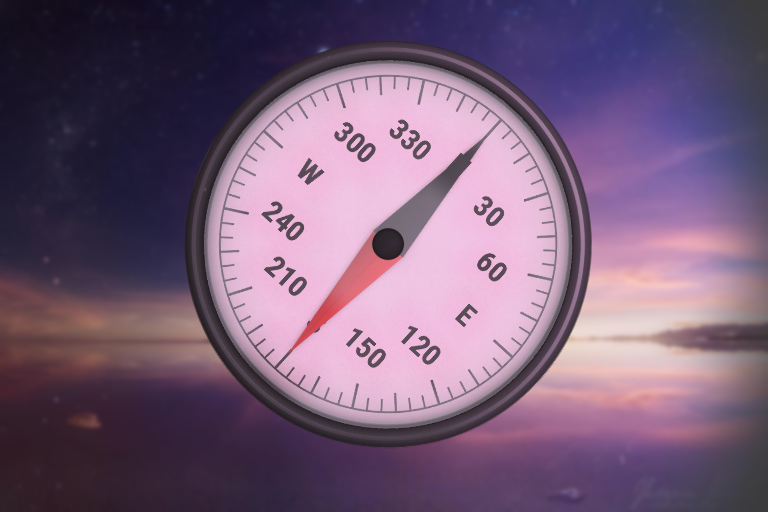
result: 180 °
